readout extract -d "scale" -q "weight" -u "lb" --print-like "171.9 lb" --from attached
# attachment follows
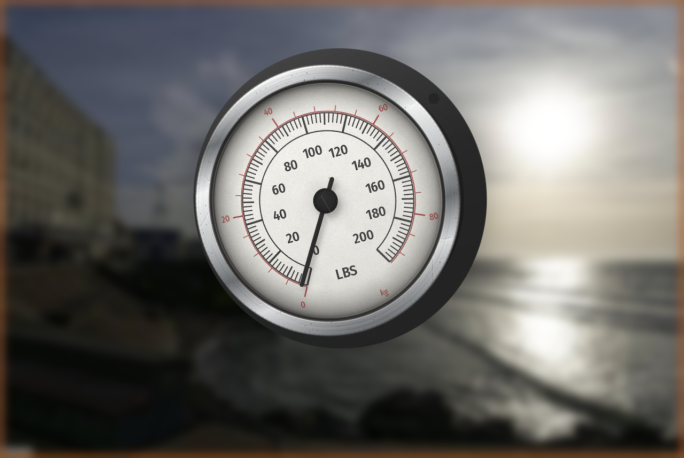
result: 2 lb
